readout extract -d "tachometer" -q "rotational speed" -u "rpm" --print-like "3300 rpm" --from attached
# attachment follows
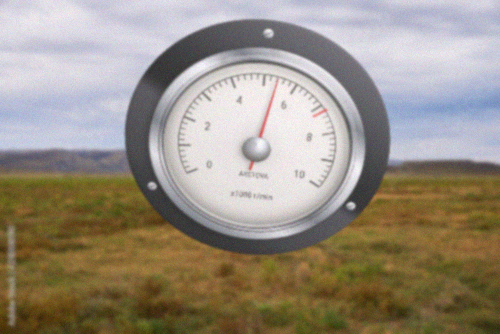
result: 5400 rpm
